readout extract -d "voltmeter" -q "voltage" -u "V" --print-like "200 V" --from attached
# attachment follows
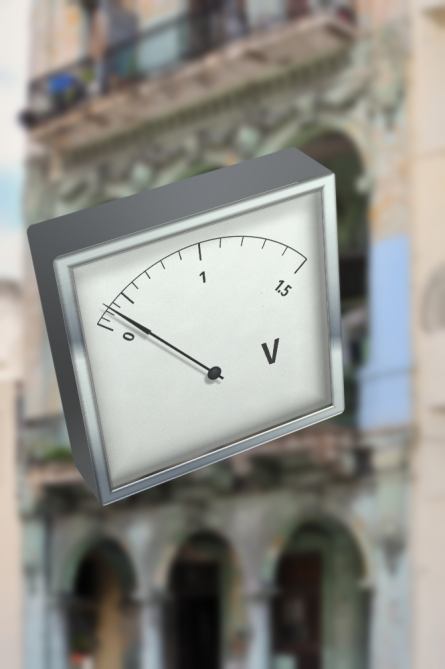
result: 0.35 V
